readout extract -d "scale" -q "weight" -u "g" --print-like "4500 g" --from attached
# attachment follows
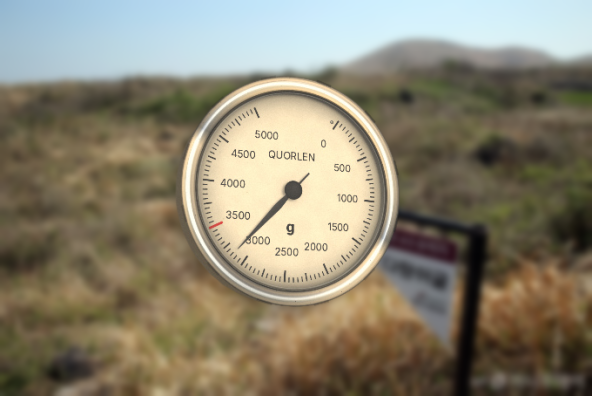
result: 3150 g
